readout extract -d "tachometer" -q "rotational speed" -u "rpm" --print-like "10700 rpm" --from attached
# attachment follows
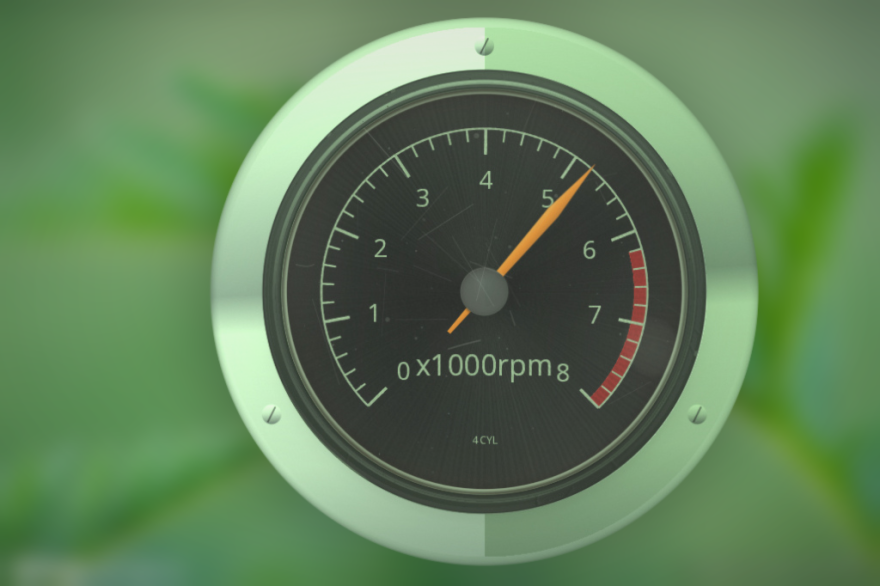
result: 5200 rpm
